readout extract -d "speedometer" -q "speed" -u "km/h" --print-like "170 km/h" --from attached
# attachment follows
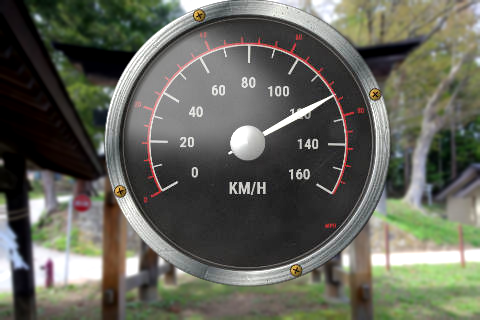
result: 120 km/h
